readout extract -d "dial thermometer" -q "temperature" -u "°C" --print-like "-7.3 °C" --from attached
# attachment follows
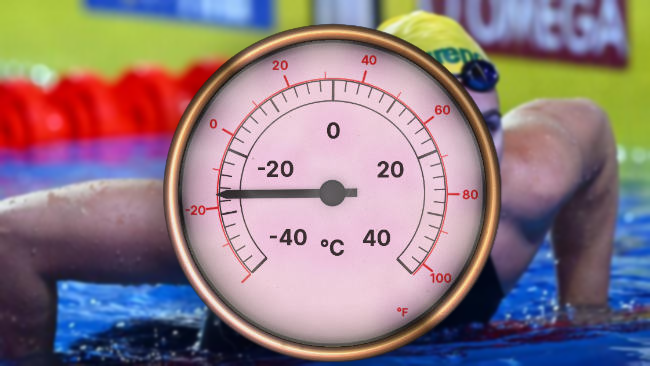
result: -27 °C
